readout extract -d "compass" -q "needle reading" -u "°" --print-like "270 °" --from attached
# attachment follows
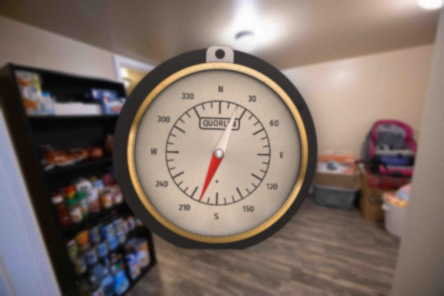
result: 200 °
